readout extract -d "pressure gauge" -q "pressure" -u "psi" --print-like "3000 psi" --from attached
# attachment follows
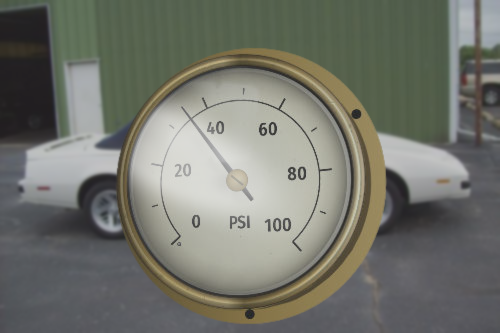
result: 35 psi
